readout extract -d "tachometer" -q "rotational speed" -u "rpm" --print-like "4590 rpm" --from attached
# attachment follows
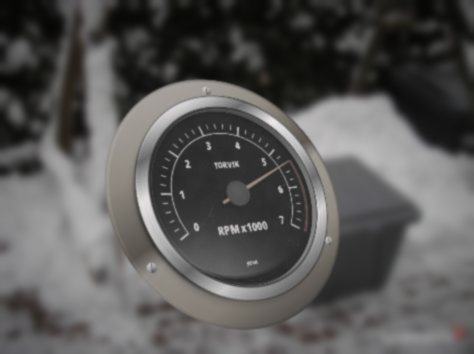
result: 5400 rpm
